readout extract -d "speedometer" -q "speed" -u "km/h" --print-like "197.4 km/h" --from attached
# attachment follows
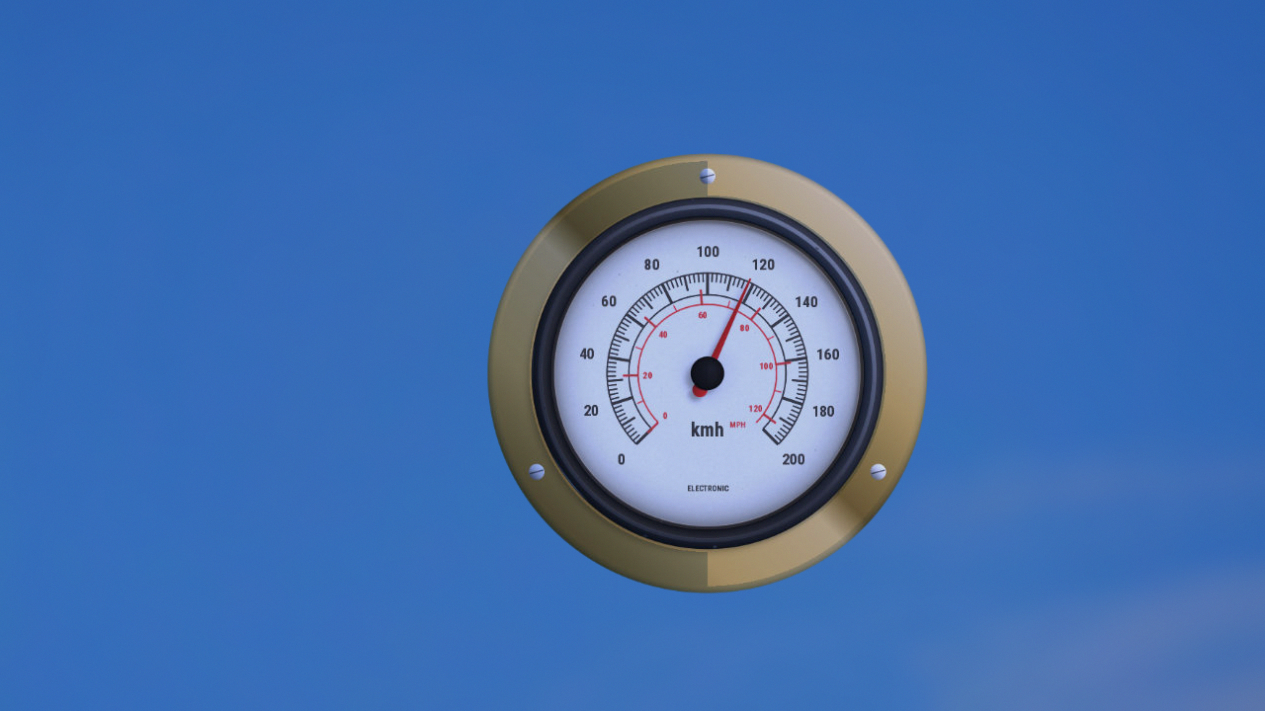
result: 118 km/h
